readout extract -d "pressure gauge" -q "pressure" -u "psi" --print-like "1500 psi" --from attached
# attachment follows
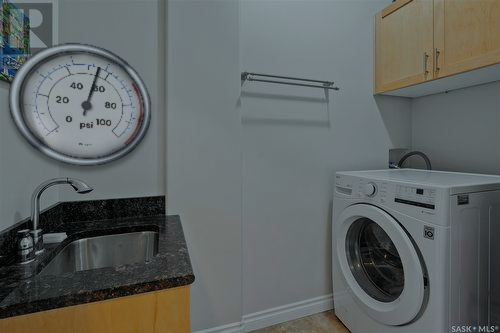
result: 55 psi
